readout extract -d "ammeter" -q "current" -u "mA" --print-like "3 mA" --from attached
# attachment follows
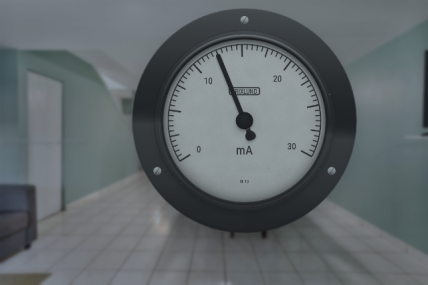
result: 12.5 mA
